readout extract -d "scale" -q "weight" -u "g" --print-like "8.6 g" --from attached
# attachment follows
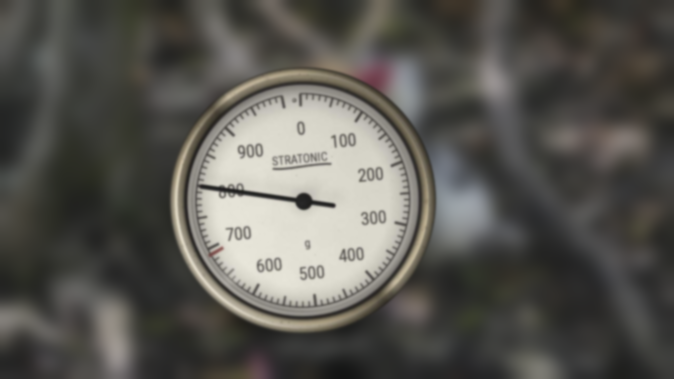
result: 800 g
